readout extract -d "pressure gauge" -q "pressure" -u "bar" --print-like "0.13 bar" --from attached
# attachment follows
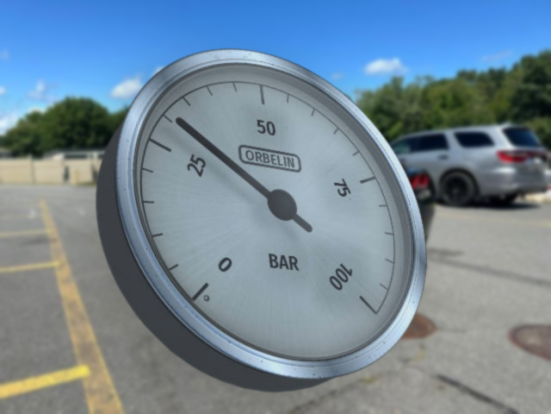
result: 30 bar
